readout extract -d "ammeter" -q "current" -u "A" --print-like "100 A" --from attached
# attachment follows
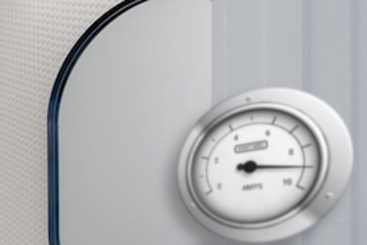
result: 9 A
